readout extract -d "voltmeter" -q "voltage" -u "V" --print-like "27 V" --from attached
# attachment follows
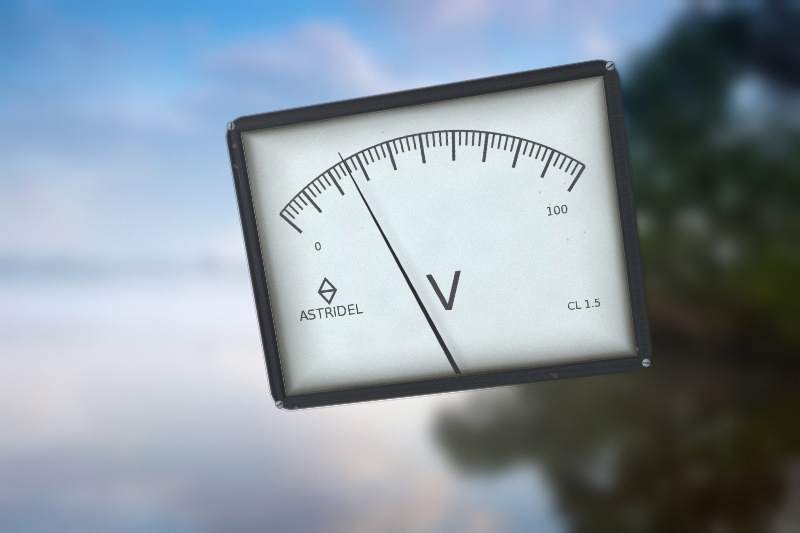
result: 26 V
